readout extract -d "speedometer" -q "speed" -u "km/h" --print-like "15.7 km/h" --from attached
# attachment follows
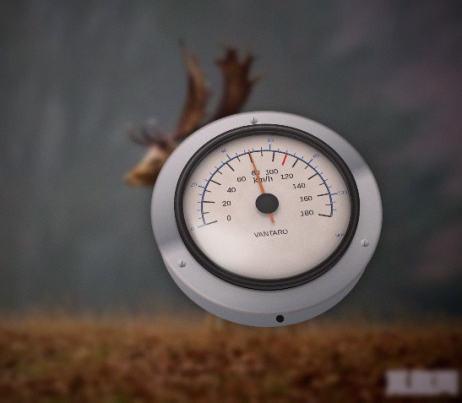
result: 80 km/h
